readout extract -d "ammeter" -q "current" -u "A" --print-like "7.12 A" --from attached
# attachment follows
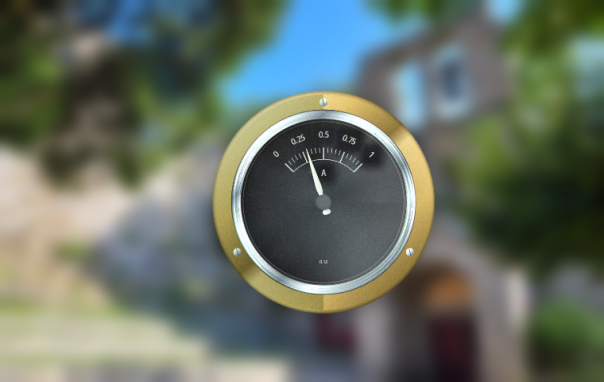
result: 0.3 A
